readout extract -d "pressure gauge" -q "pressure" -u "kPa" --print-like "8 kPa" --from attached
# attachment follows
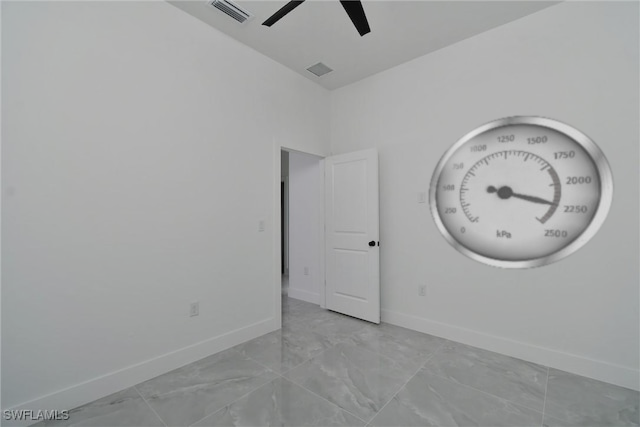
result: 2250 kPa
